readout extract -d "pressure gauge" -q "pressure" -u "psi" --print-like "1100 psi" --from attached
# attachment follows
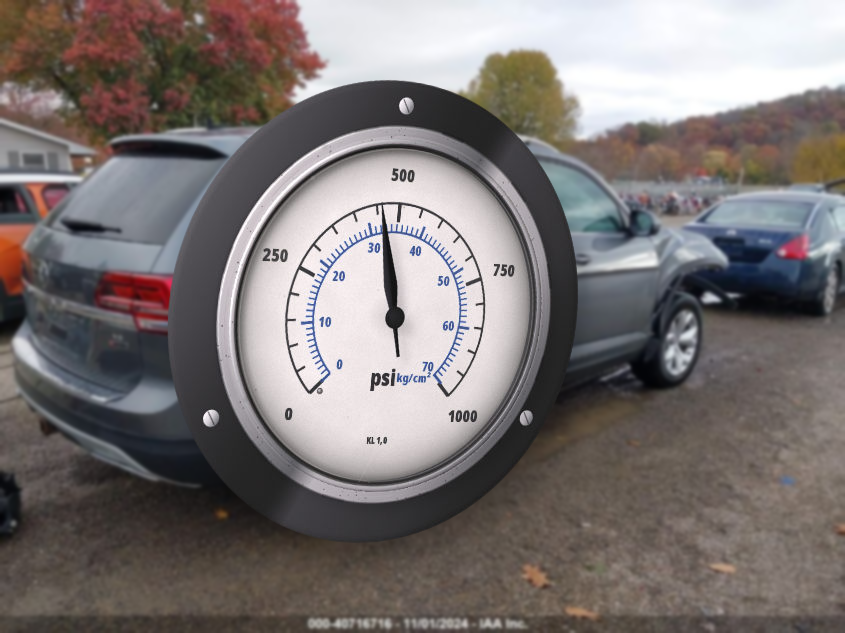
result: 450 psi
